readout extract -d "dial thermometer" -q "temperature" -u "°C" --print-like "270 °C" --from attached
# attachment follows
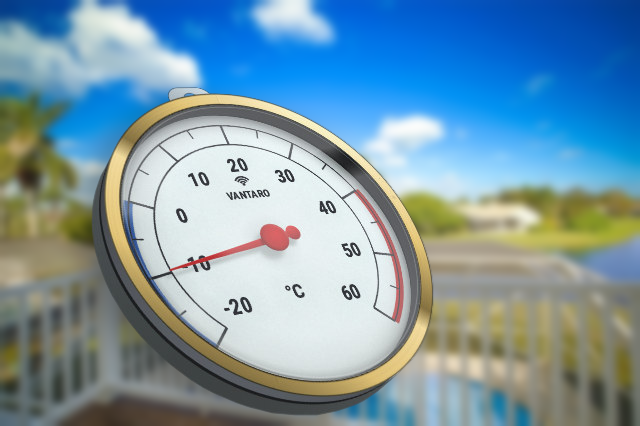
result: -10 °C
